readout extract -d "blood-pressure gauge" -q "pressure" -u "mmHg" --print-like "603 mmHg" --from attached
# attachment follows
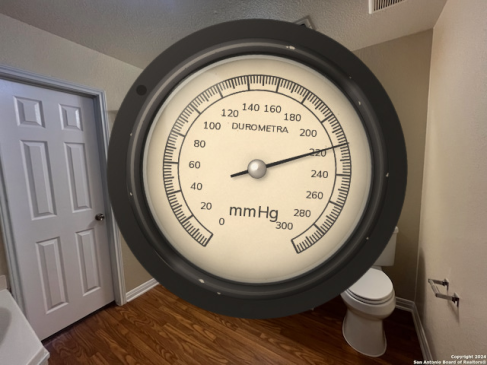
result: 220 mmHg
